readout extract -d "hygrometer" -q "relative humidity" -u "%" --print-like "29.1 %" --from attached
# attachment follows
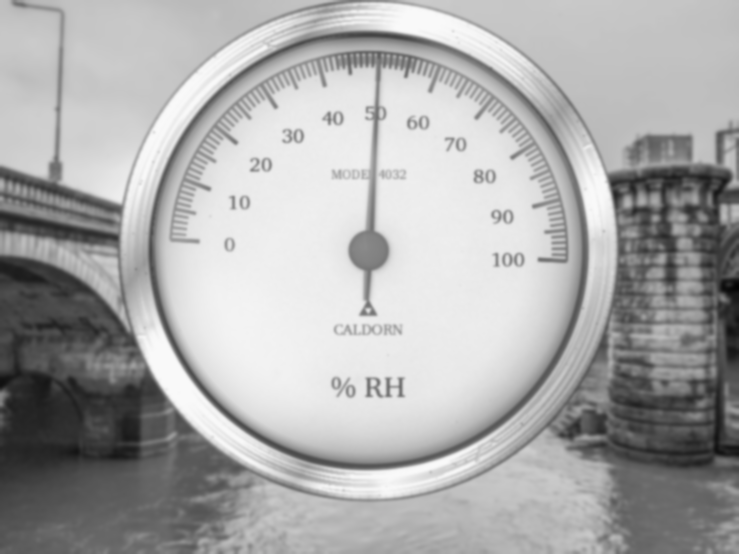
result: 50 %
